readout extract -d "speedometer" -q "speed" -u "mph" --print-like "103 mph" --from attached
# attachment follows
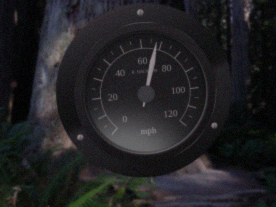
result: 67.5 mph
